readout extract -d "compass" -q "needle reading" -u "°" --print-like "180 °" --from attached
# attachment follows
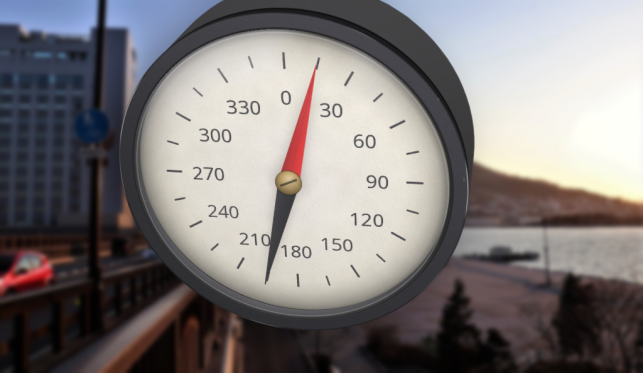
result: 15 °
